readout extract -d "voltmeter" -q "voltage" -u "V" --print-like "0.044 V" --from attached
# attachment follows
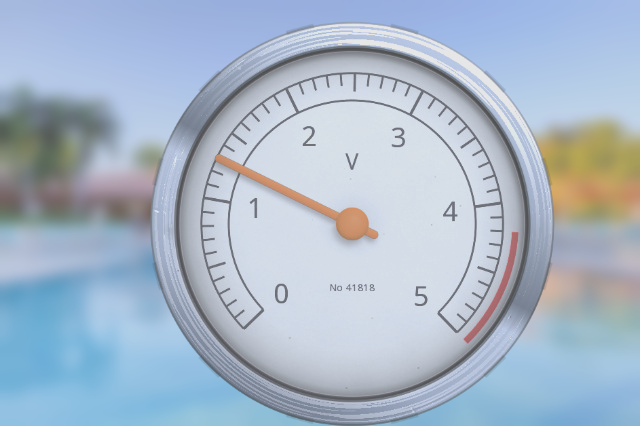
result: 1.3 V
